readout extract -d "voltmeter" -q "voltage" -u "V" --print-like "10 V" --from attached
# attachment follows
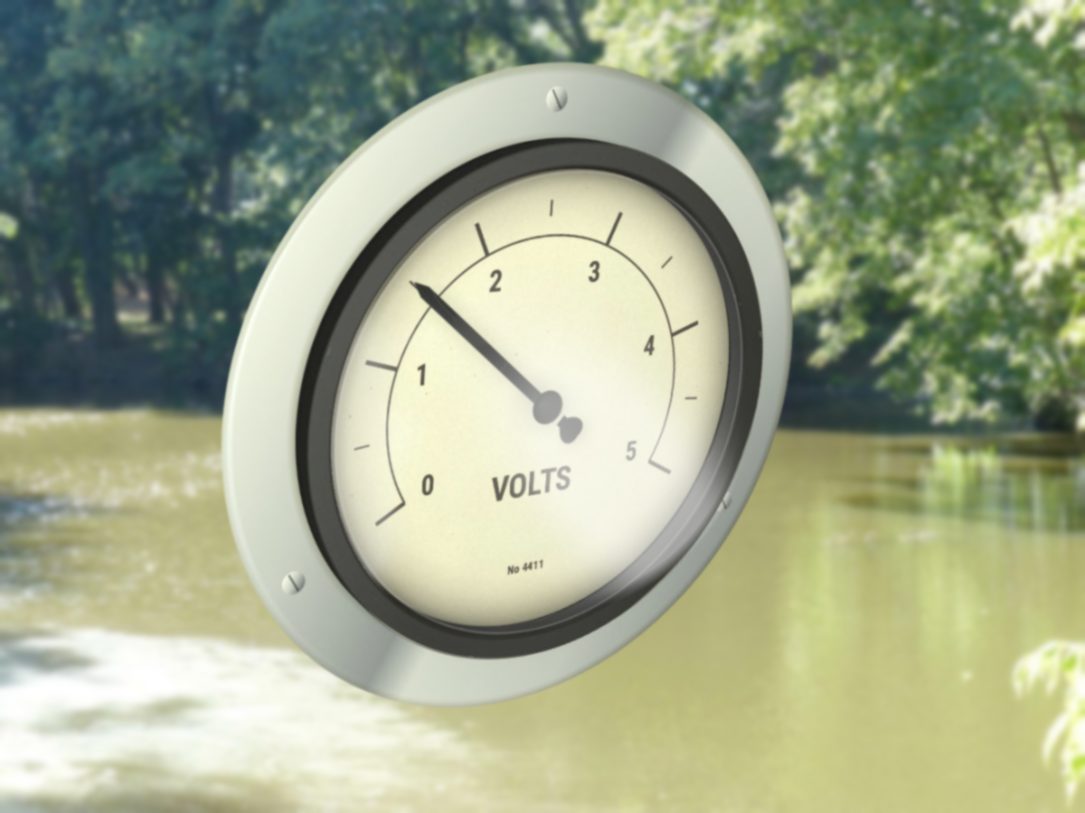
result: 1.5 V
